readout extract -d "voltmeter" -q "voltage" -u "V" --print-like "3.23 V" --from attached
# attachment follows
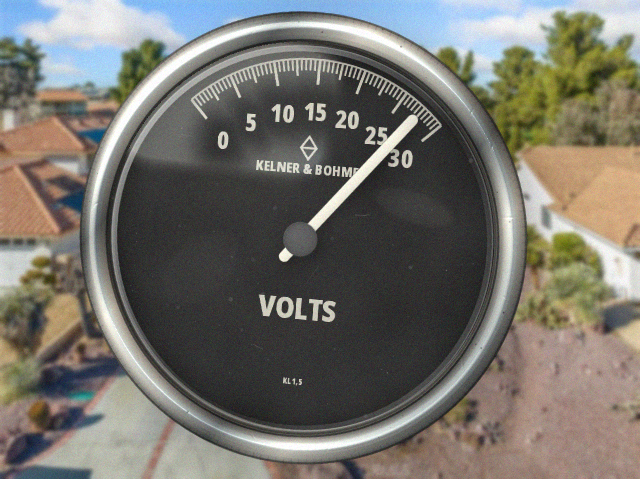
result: 27.5 V
